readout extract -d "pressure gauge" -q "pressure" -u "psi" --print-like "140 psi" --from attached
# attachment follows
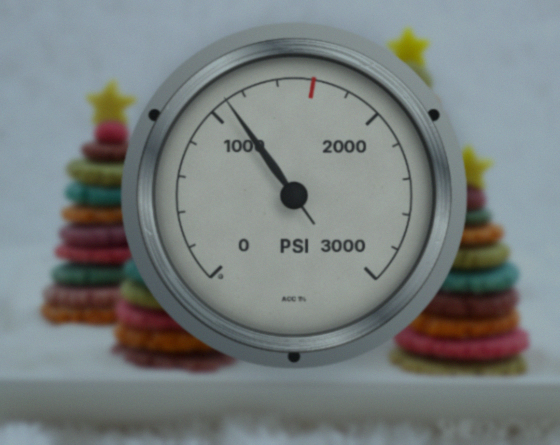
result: 1100 psi
